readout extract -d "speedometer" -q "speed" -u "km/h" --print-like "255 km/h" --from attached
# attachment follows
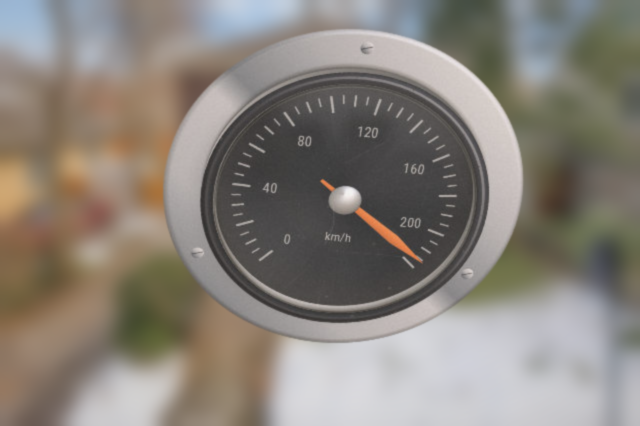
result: 215 km/h
